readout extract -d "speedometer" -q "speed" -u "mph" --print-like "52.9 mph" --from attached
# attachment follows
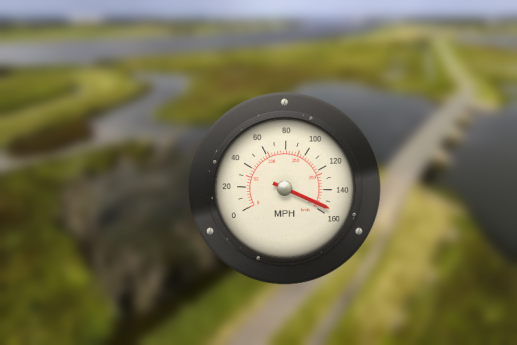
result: 155 mph
